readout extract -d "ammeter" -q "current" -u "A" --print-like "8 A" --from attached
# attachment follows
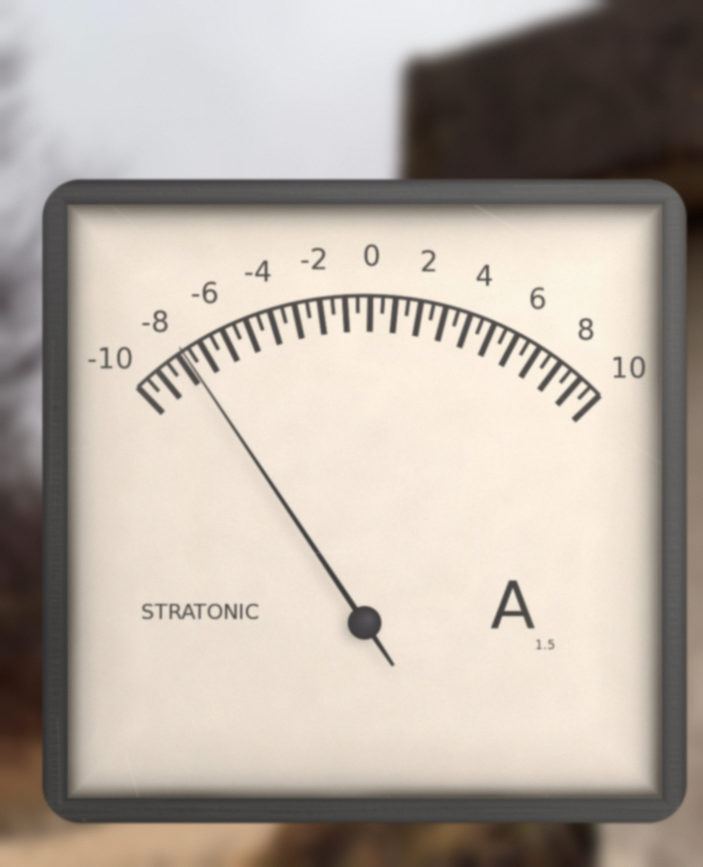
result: -7.75 A
